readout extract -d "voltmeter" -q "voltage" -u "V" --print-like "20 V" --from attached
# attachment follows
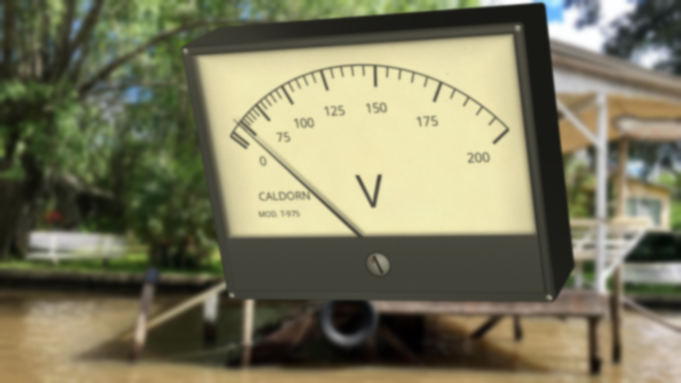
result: 50 V
